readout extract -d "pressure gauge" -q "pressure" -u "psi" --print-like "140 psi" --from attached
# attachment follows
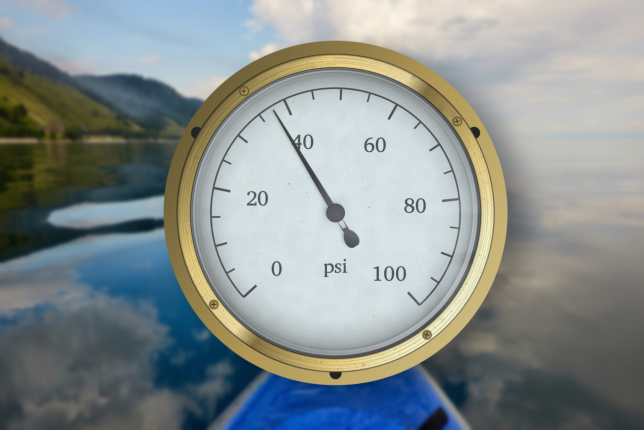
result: 37.5 psi
